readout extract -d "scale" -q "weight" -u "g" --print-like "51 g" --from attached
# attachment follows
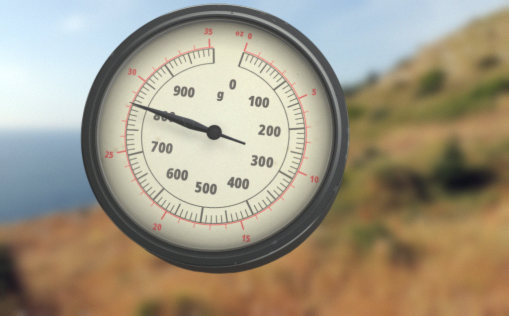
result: 800 g
